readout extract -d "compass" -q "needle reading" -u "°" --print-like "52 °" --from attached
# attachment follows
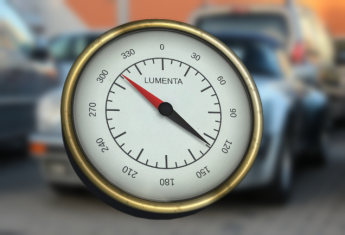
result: 310 °
